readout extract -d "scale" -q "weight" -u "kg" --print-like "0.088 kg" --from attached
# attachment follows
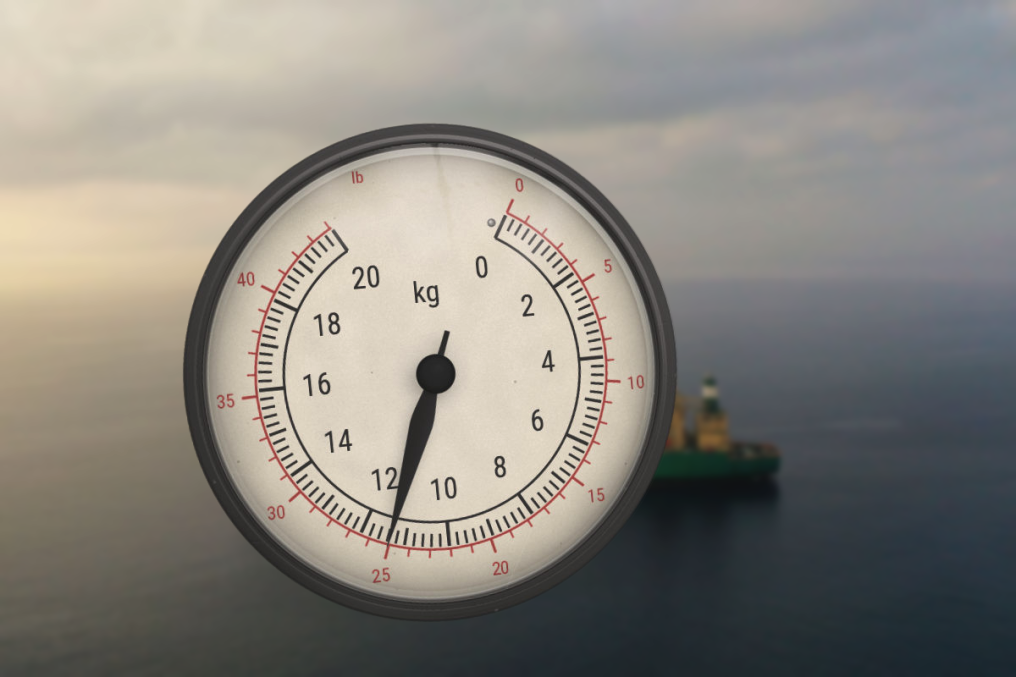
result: 11.4 kg
